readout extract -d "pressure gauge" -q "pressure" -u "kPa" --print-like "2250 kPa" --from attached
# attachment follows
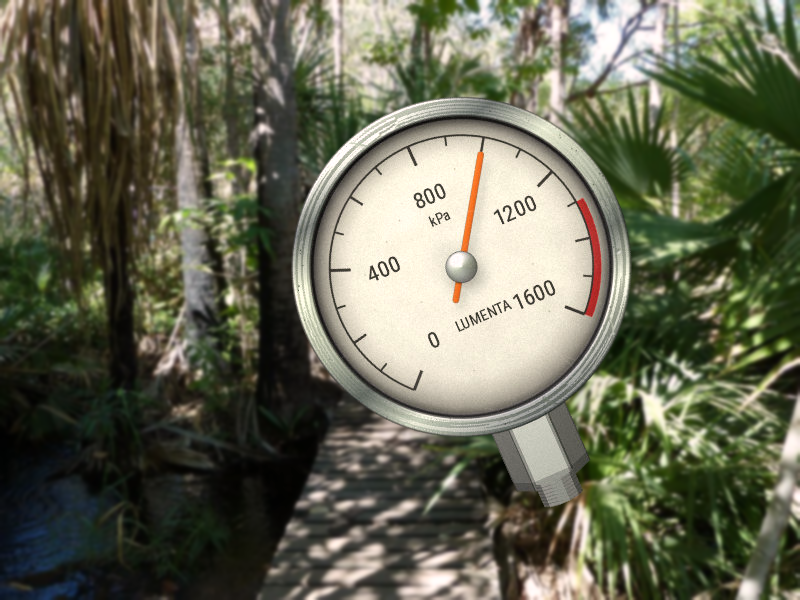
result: 1000 kPa
